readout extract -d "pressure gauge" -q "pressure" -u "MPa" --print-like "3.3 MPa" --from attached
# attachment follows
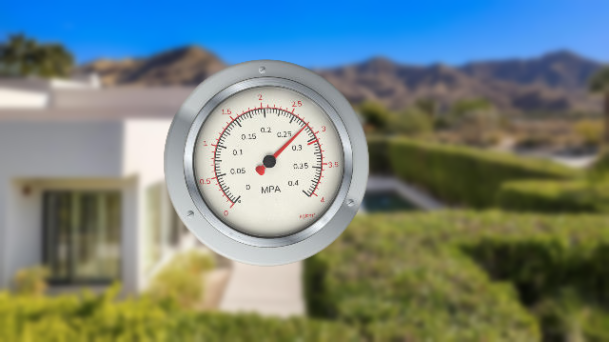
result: 0.275 MPa
